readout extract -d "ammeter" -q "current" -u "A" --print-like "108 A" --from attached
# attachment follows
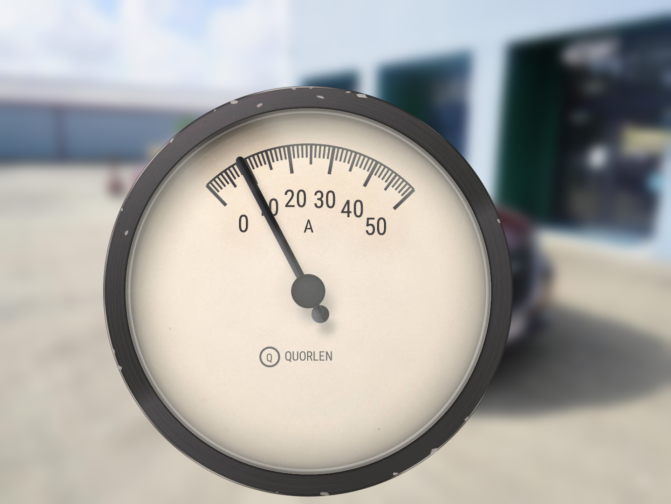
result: 9 A
